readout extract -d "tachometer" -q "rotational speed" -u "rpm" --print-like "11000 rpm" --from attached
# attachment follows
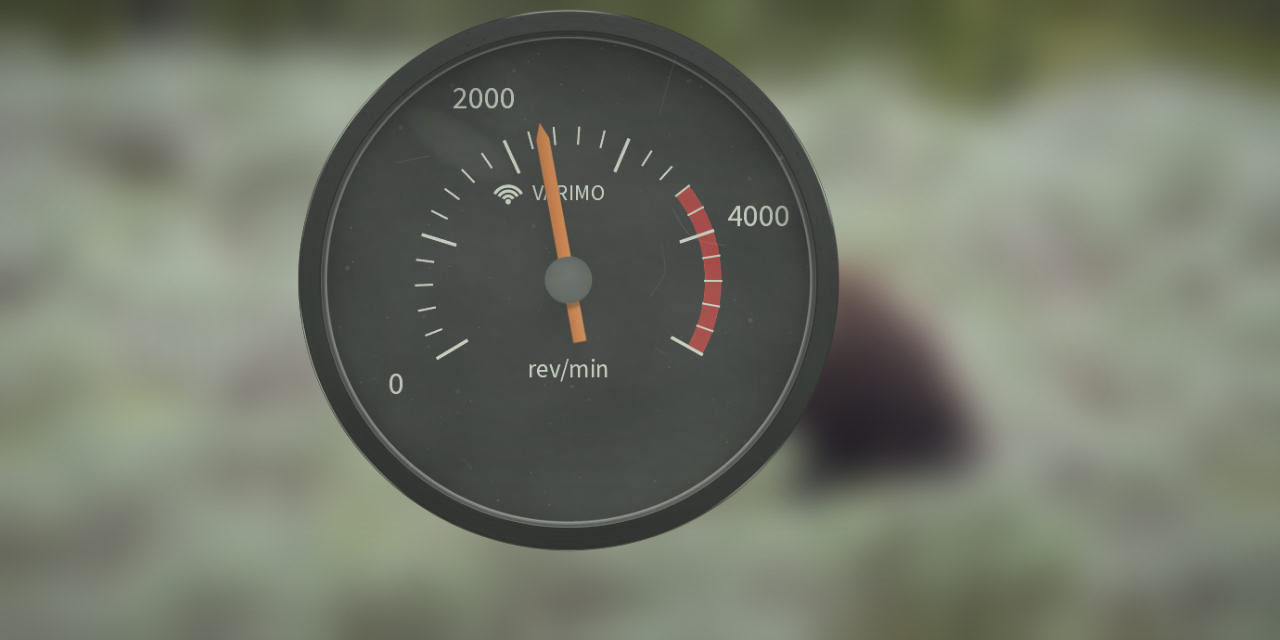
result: 2300 rpm
